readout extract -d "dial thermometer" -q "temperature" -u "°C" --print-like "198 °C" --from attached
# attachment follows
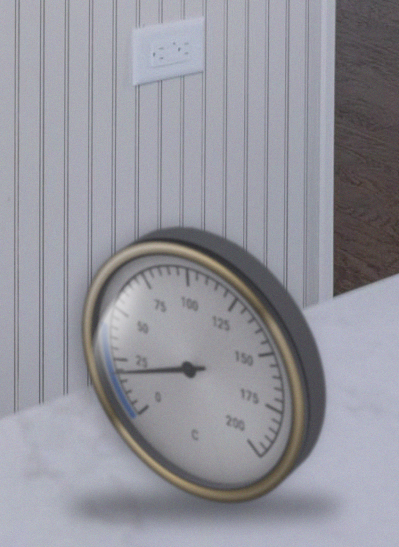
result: 20 °C
